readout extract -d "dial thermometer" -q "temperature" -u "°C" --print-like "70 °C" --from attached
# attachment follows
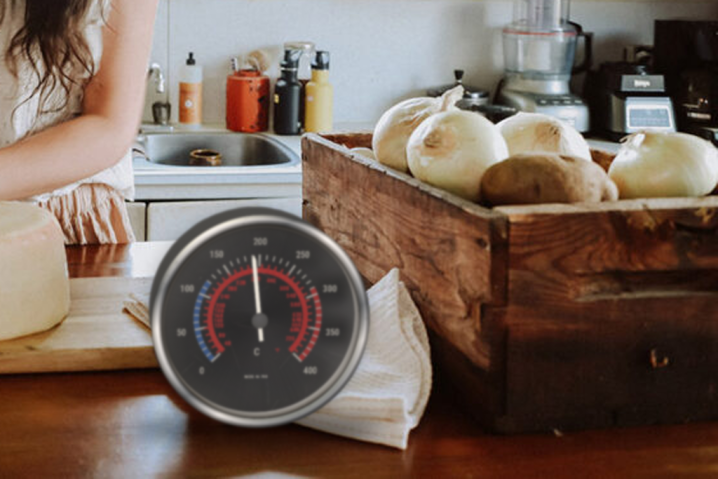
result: 190 °C
